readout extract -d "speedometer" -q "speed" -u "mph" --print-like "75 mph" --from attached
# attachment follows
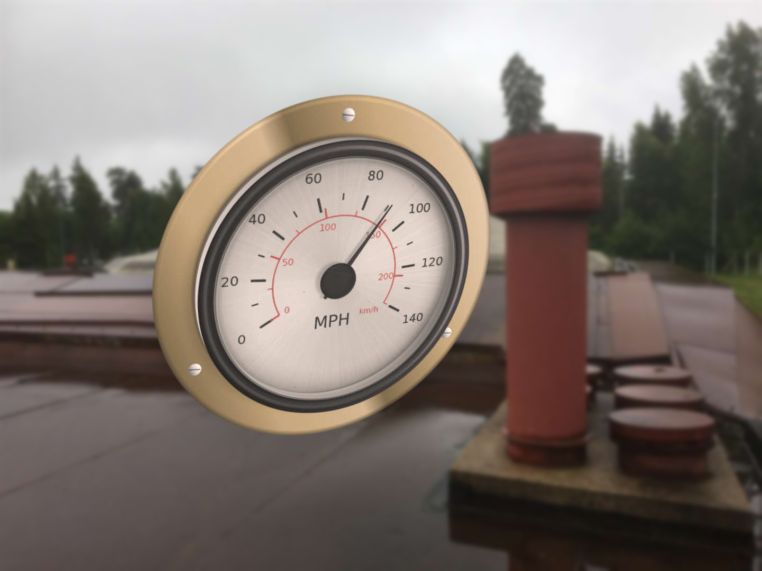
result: 90 mph
